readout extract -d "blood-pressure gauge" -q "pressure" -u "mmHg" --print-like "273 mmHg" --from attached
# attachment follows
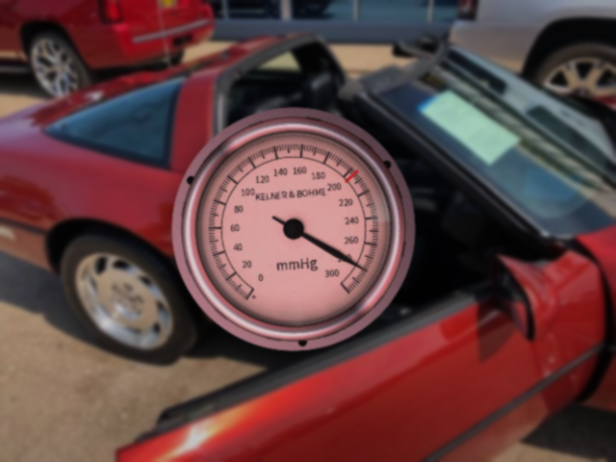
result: 280 mmHg
